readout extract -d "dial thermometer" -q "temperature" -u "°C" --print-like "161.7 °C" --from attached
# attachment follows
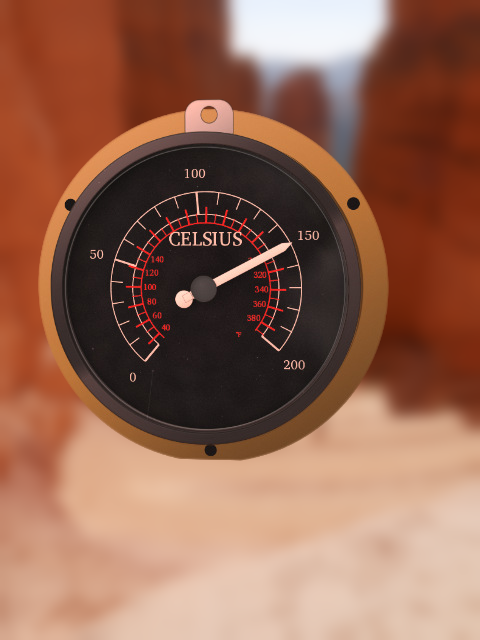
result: 150 °C
